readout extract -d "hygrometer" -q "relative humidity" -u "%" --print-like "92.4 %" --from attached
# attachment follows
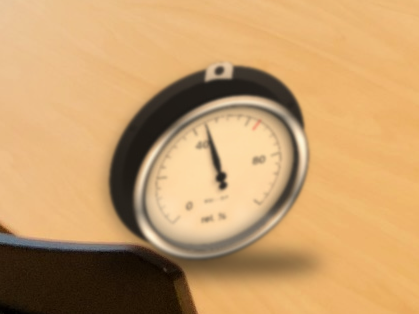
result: 44 %
